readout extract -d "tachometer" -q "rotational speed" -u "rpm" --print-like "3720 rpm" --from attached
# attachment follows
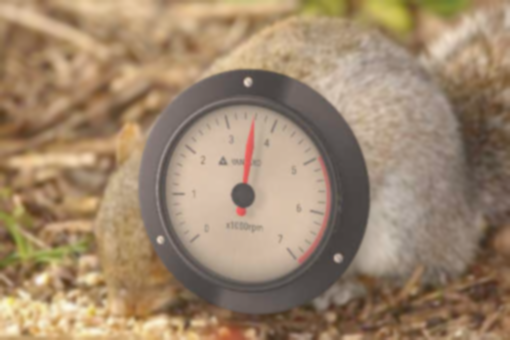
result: 3600 rpm
